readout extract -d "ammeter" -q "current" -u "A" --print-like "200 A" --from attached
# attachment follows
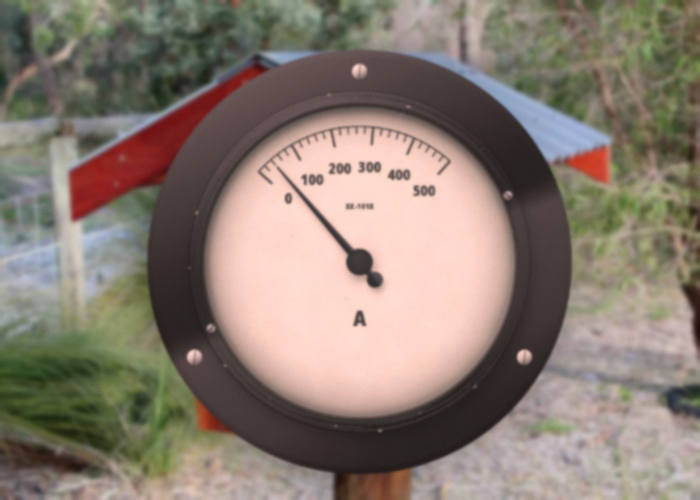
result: 40 A
